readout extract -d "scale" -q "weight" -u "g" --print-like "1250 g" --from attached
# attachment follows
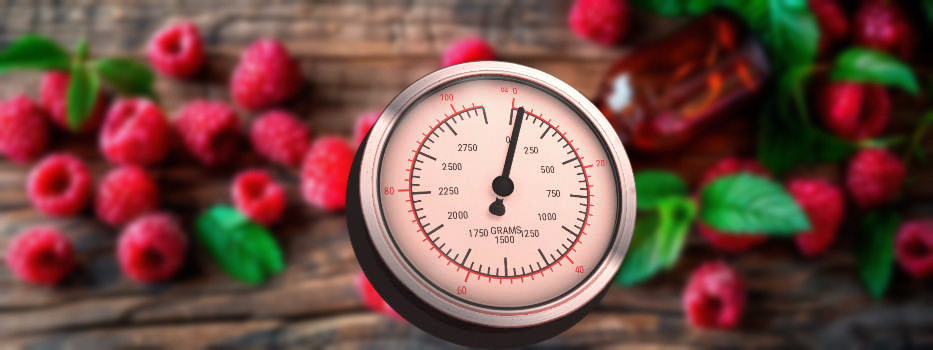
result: 50 g
